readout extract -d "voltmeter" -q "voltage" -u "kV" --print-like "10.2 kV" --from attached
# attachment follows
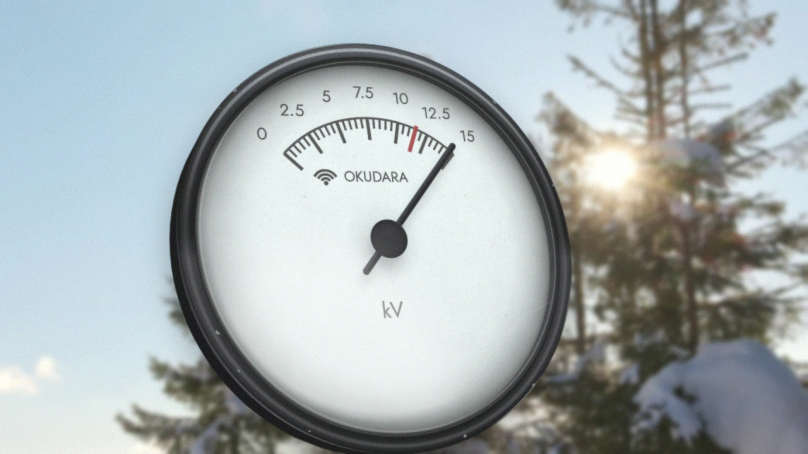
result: 14.5 kV
